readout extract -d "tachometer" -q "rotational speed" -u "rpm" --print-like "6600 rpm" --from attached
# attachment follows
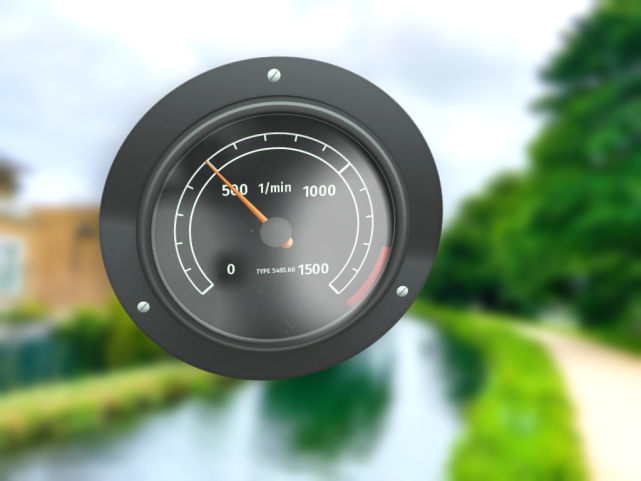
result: 500 rpm
